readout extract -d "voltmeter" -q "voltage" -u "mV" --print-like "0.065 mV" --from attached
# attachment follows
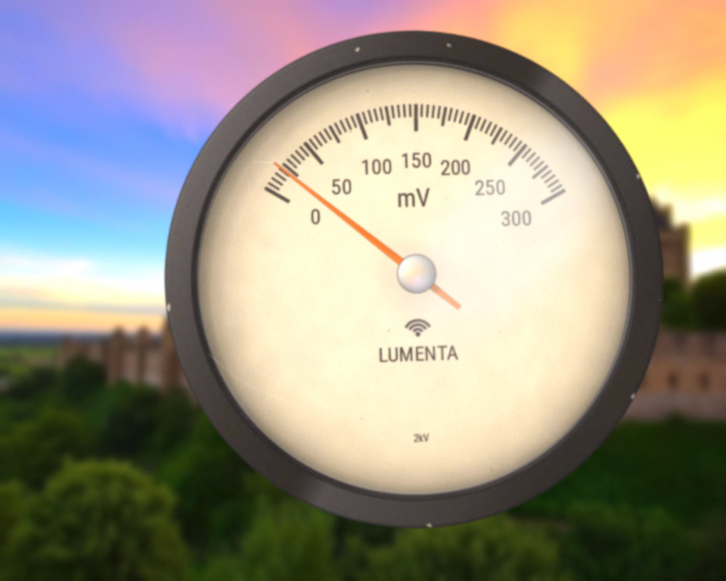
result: 20 mV
